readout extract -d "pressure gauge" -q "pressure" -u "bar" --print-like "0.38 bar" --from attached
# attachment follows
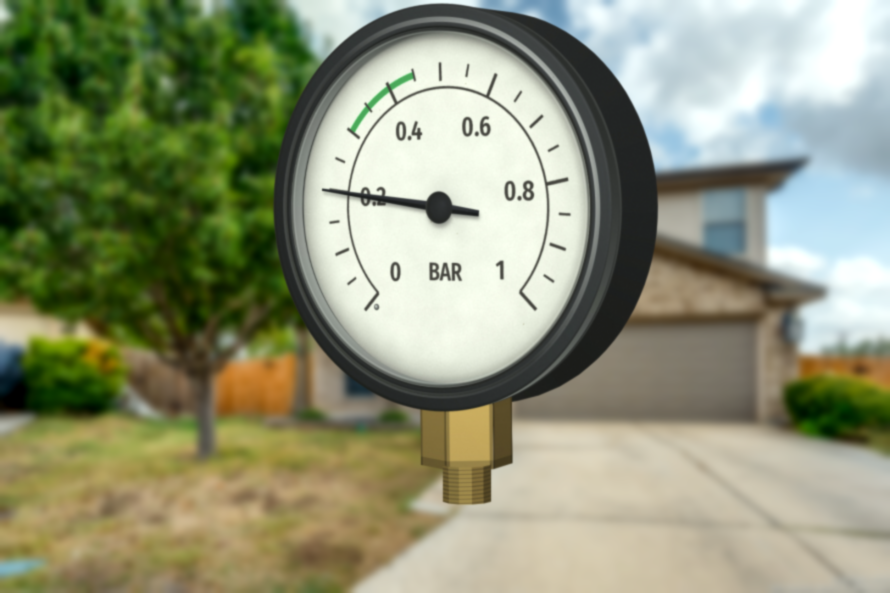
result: 0.2 bar
